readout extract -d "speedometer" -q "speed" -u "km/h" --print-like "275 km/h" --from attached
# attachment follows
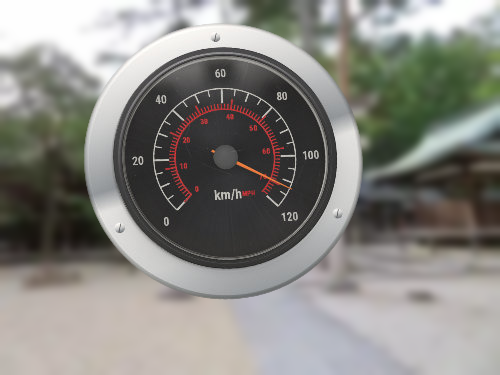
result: 112.5 km/h
